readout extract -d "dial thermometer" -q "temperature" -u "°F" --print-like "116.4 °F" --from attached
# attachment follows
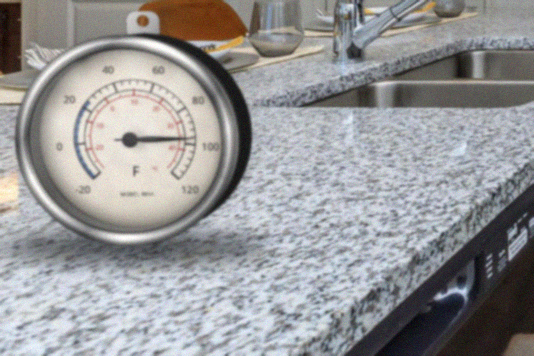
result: 96 °F
